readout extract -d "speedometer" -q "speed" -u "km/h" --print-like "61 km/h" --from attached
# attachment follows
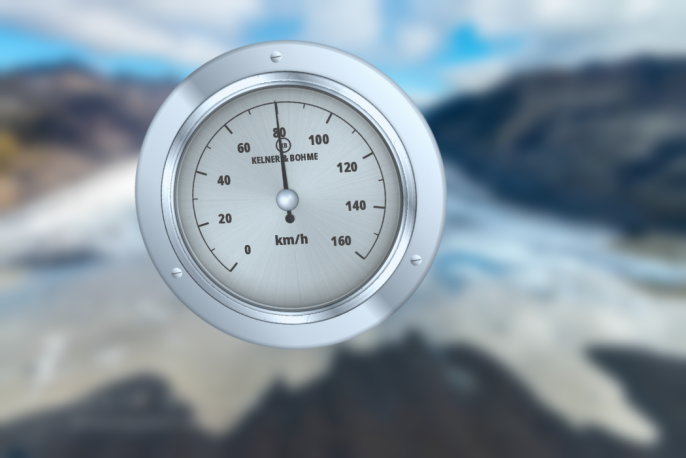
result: 80 km/h
